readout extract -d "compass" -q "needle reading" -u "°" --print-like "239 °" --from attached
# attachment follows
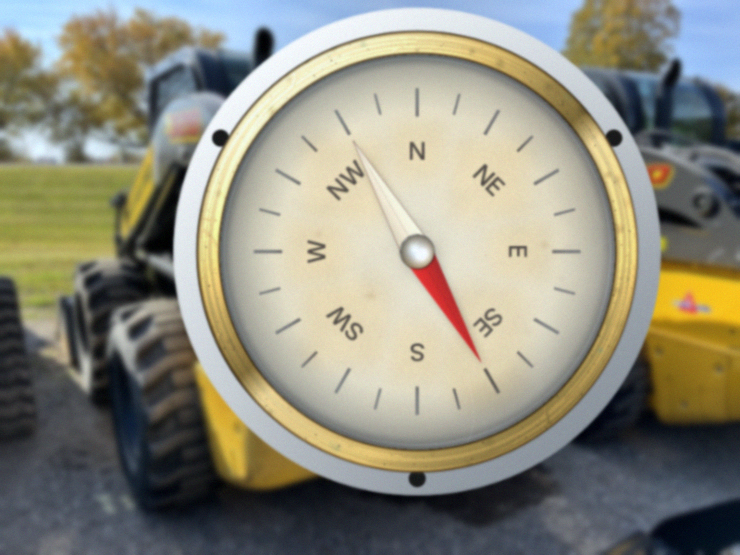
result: 150 °
